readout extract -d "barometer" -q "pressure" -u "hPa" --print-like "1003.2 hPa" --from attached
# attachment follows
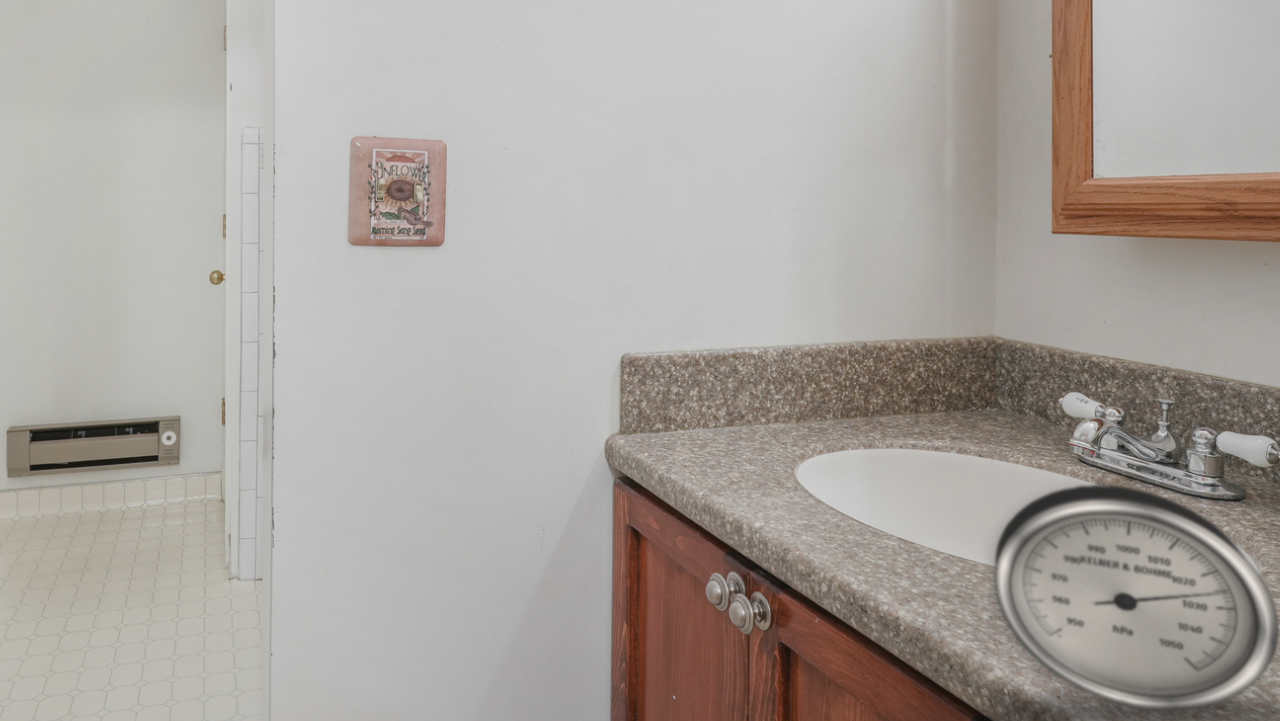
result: 1025 hPa
